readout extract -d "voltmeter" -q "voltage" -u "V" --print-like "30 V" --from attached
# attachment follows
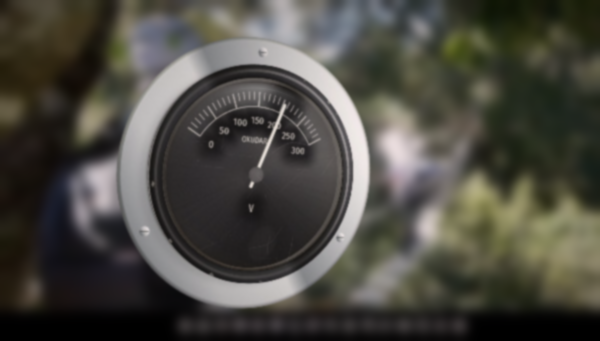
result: 200 V
